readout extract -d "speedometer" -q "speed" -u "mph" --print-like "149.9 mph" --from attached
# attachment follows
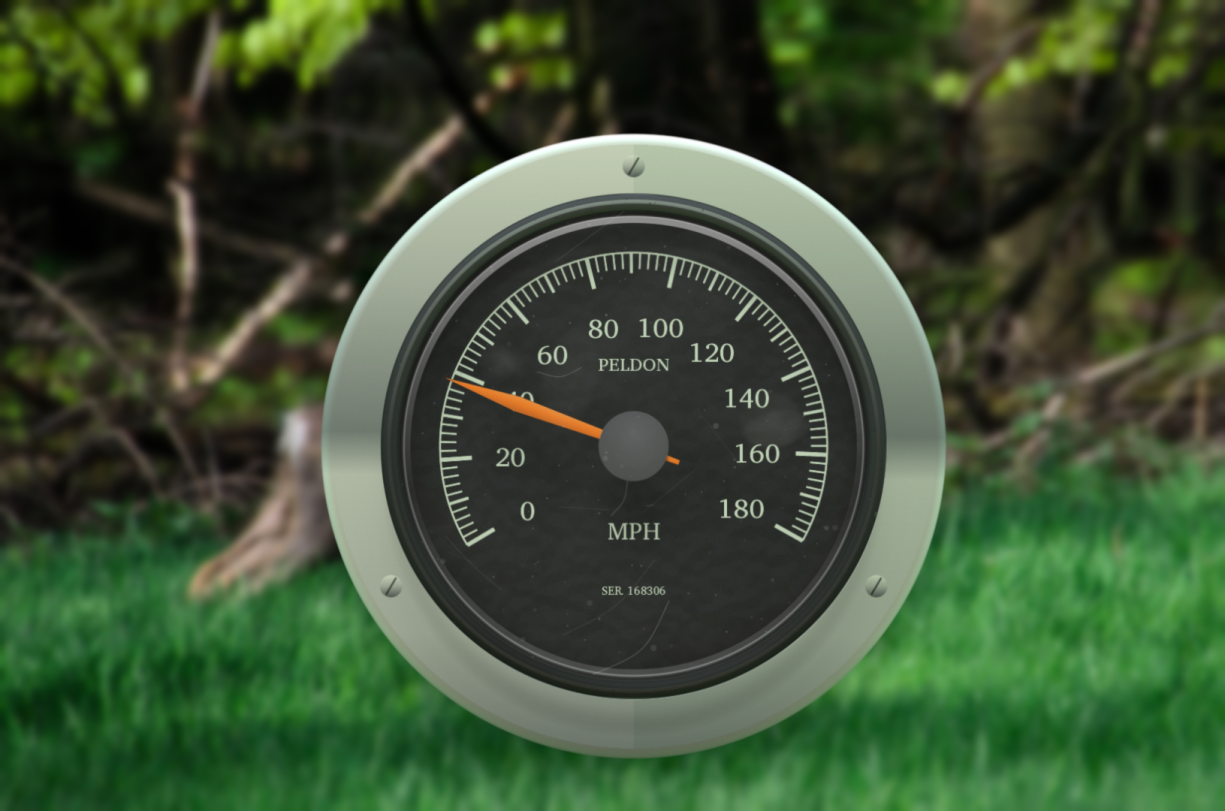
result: 38 mph
